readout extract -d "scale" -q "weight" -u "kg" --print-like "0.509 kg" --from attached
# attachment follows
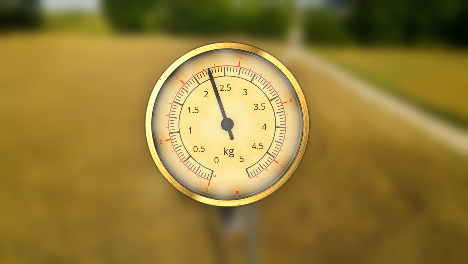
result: 2.25 kg
